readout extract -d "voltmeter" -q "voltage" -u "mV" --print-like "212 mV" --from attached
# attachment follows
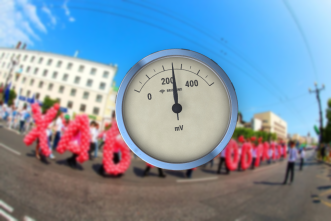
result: 250 mV
